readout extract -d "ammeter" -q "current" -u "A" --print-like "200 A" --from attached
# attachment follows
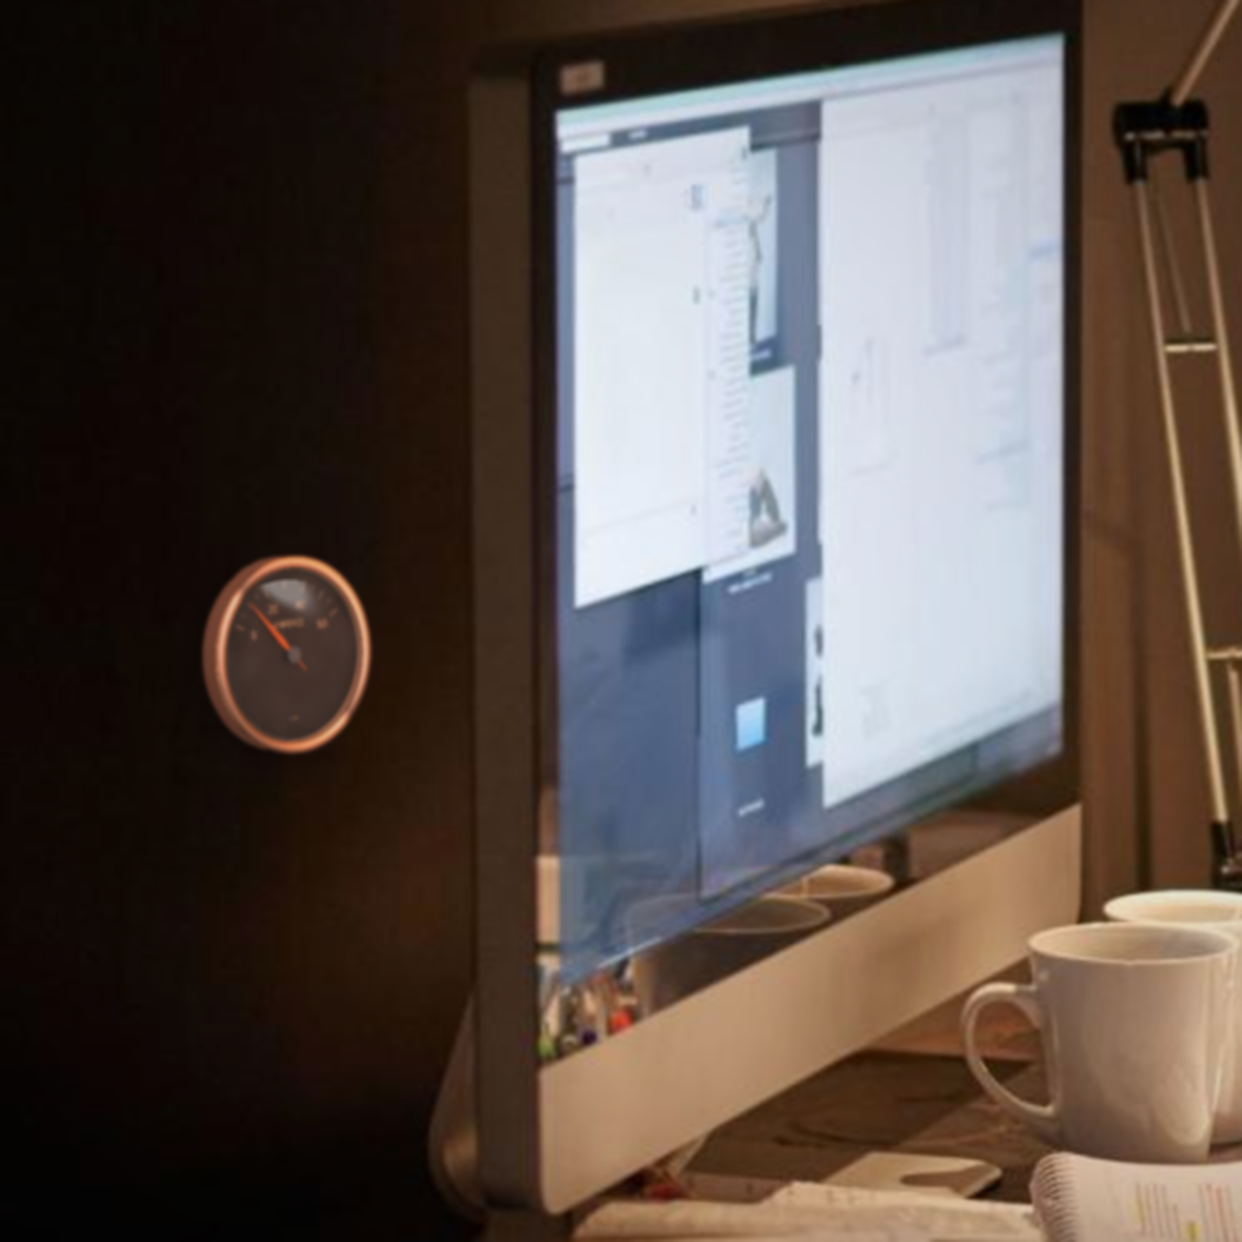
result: 10 A
